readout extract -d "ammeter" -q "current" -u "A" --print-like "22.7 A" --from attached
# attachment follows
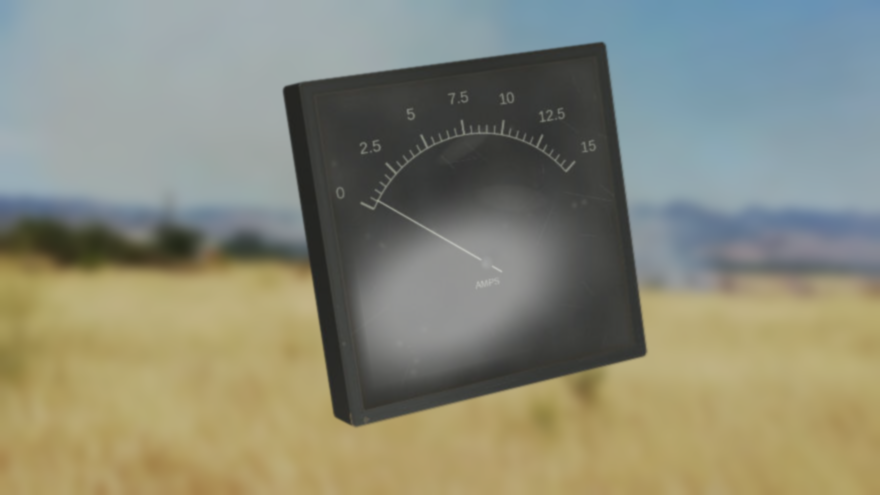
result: 0.5 A
